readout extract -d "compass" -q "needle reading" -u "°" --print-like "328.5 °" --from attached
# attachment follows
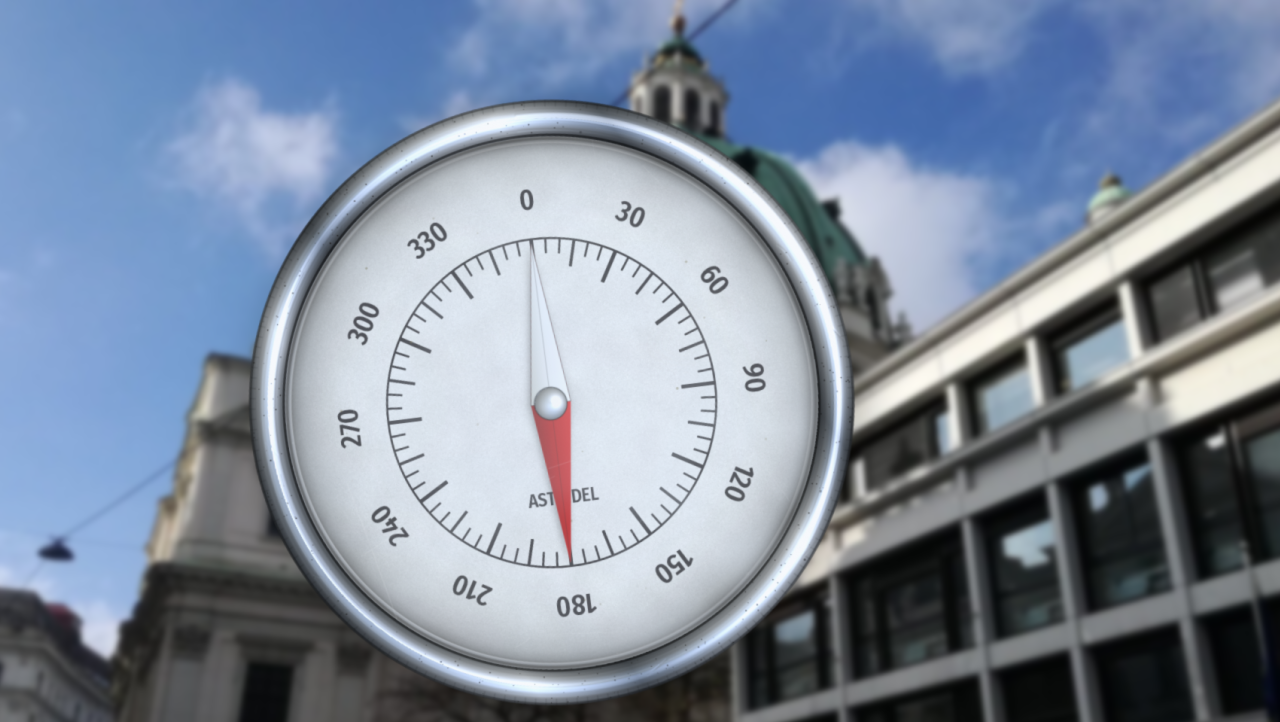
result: 180 °
